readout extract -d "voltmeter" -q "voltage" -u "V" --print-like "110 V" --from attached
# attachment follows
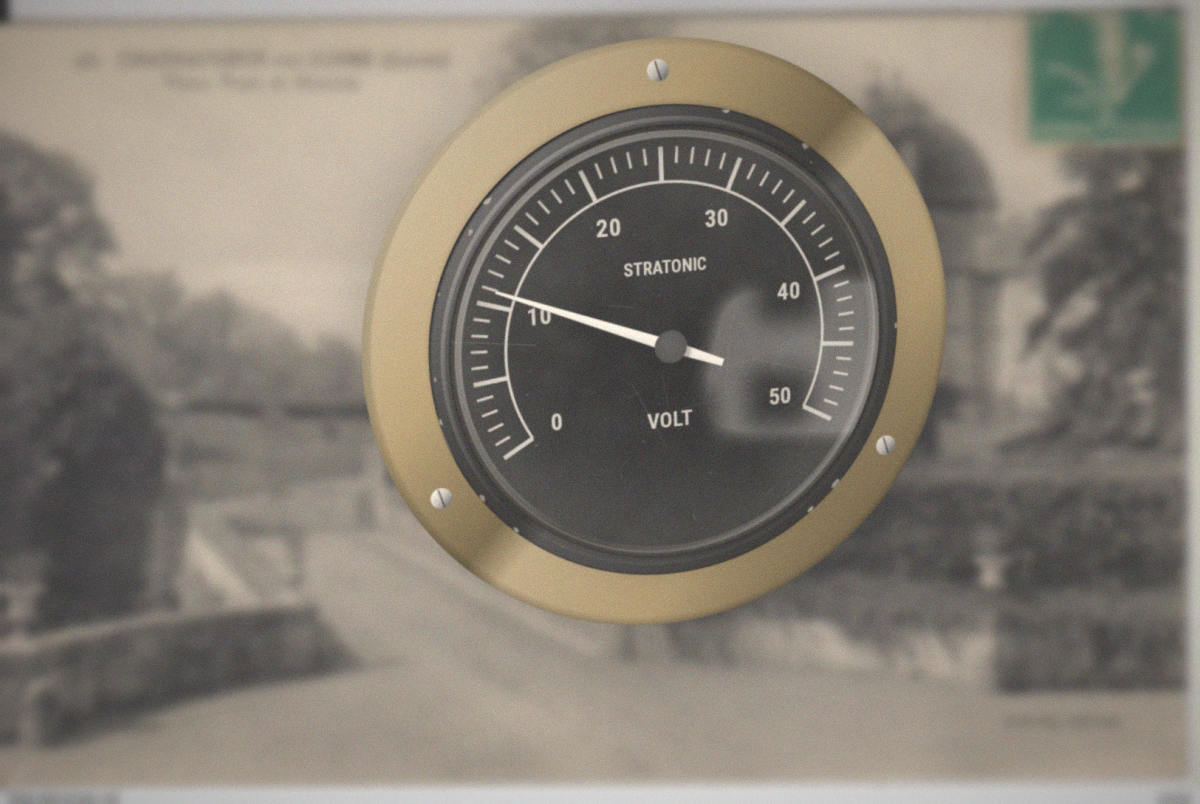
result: 11 V
